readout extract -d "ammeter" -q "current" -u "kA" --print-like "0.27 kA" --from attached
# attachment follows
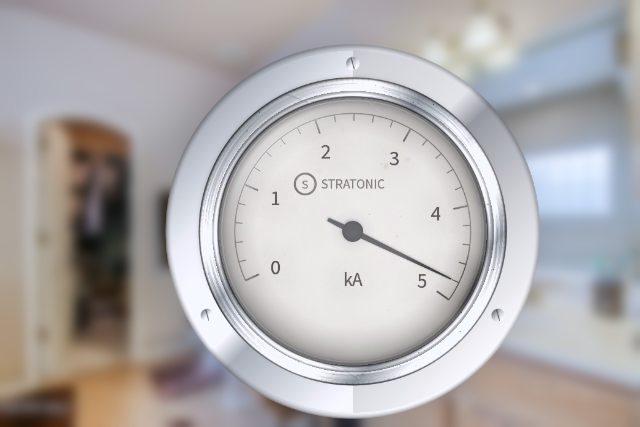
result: 4.8 kA
